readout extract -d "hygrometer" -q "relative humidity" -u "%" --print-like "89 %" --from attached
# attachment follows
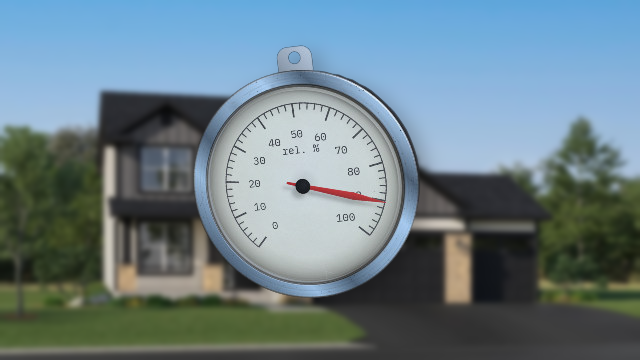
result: 90 %
